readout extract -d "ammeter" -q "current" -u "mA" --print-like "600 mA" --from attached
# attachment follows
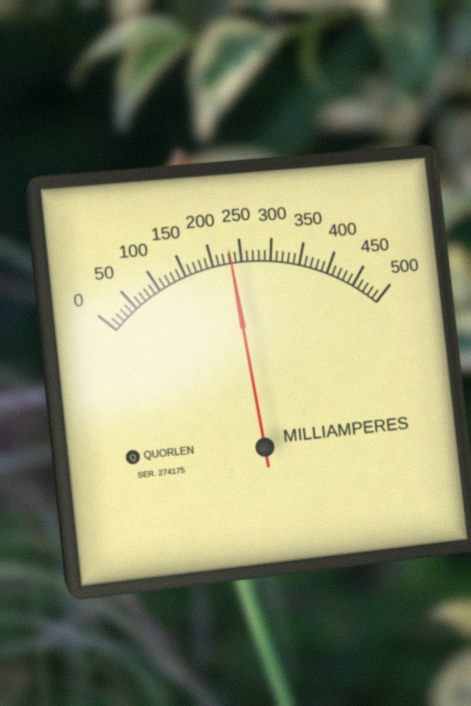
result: 230 mA
